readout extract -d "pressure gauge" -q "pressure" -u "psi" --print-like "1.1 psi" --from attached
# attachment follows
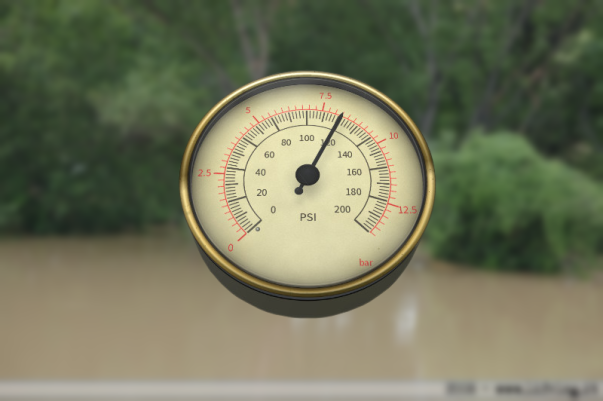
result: 120 psi
